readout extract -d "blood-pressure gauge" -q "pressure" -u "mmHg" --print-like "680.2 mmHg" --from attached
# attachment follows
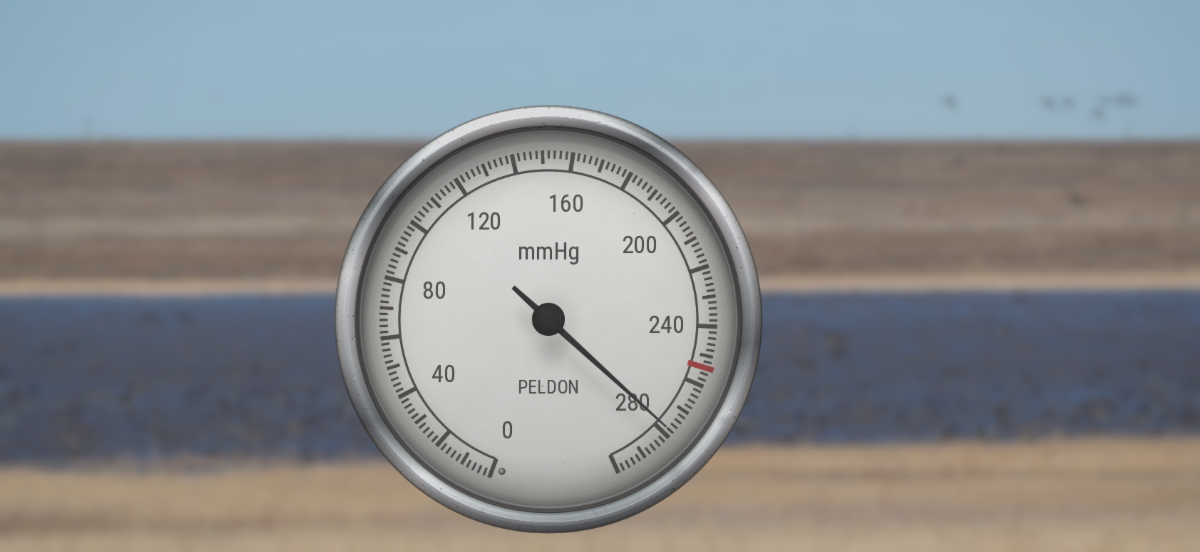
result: 278 mmHg
